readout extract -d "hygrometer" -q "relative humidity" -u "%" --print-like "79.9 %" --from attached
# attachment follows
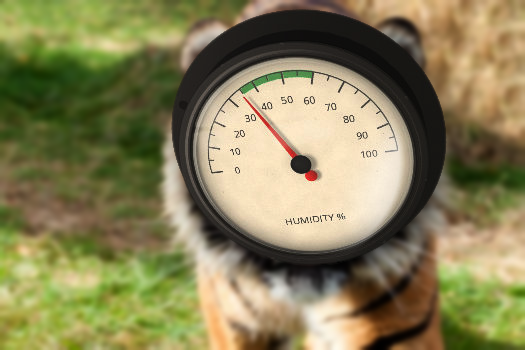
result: 35 %
